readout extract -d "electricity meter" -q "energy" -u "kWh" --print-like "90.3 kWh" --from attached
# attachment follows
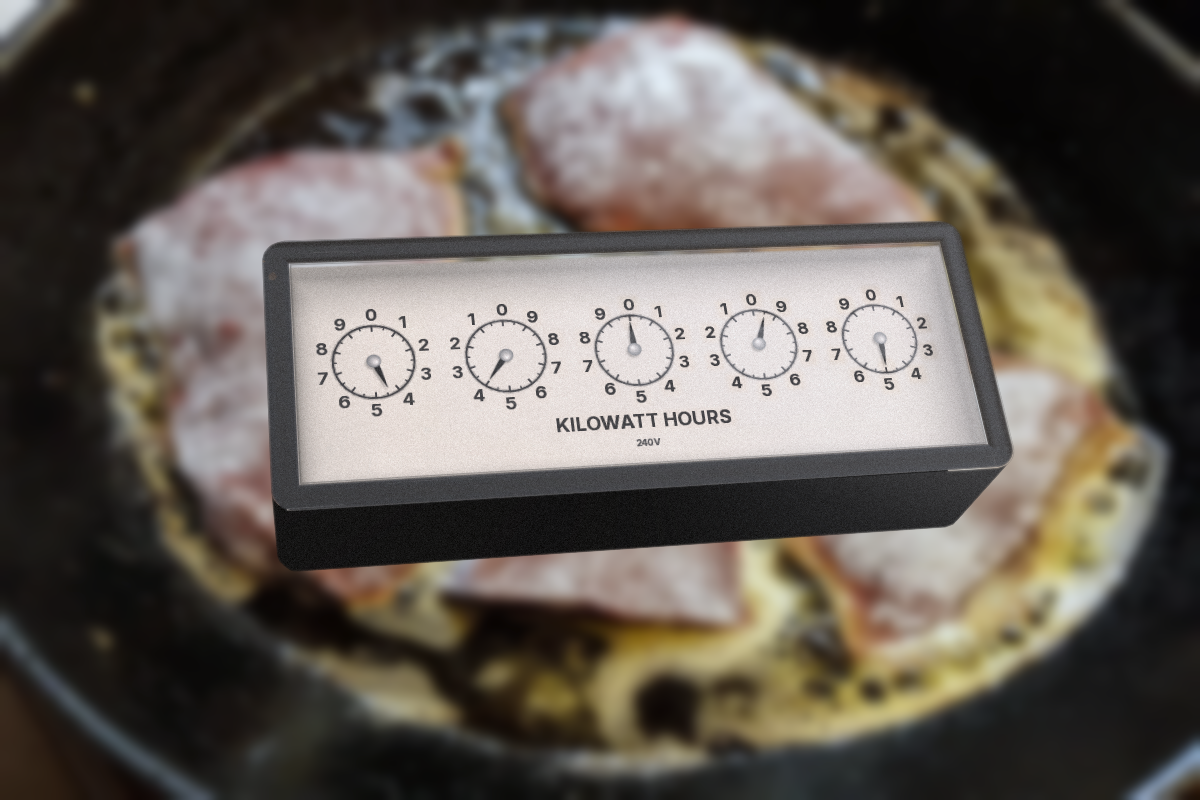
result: 43995 kWh
